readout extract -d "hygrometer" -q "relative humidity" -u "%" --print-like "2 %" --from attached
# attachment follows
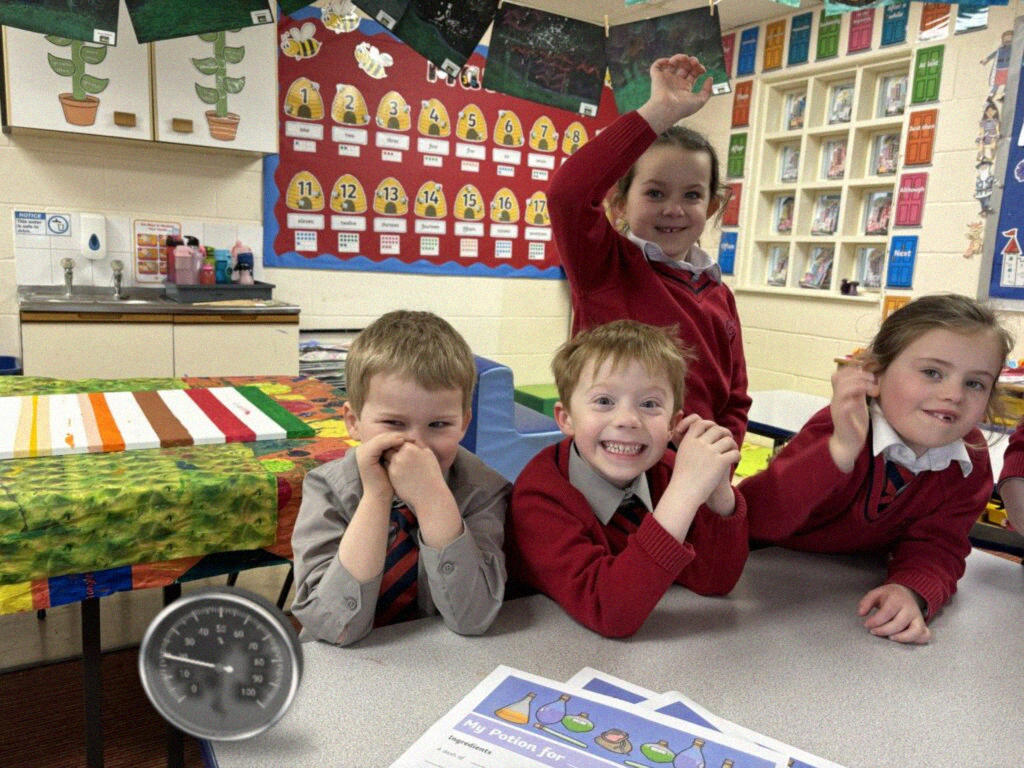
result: 20 %
